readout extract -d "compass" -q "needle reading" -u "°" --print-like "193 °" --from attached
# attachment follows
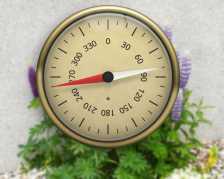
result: 260 °
